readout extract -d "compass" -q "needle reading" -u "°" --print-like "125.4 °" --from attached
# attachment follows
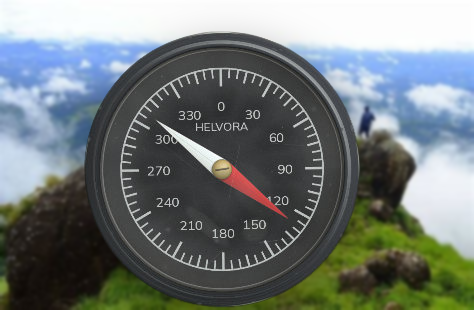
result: 127.5 °
